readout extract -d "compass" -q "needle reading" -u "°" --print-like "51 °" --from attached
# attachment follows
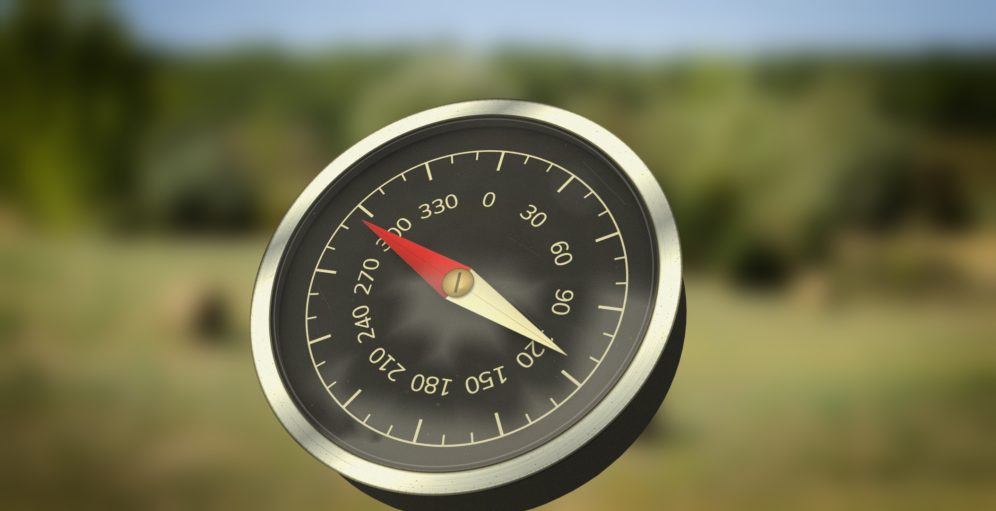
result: 295 °
